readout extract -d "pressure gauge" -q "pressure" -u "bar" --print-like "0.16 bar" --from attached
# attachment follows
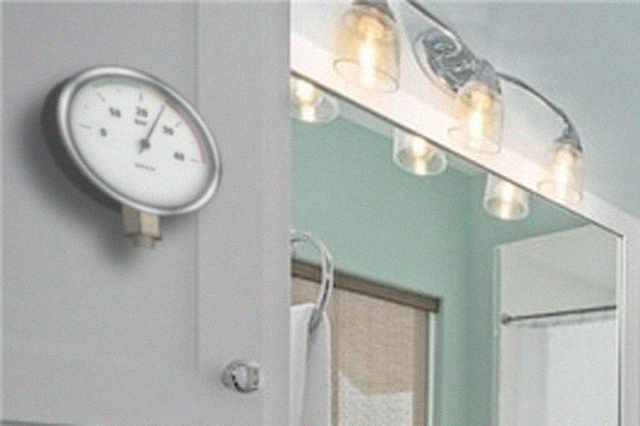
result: 25 bar
